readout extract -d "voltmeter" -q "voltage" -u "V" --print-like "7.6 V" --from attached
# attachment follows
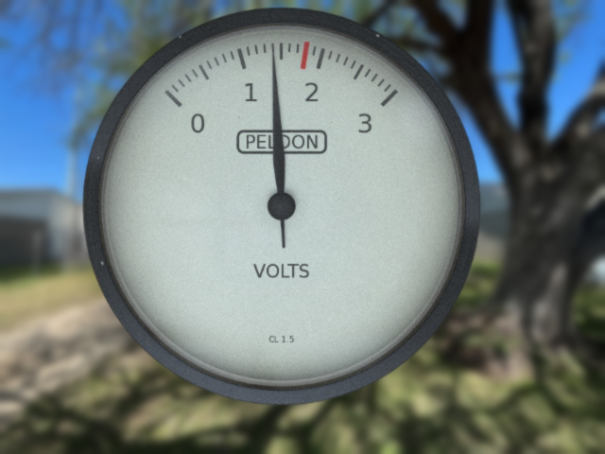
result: 1.4 V
